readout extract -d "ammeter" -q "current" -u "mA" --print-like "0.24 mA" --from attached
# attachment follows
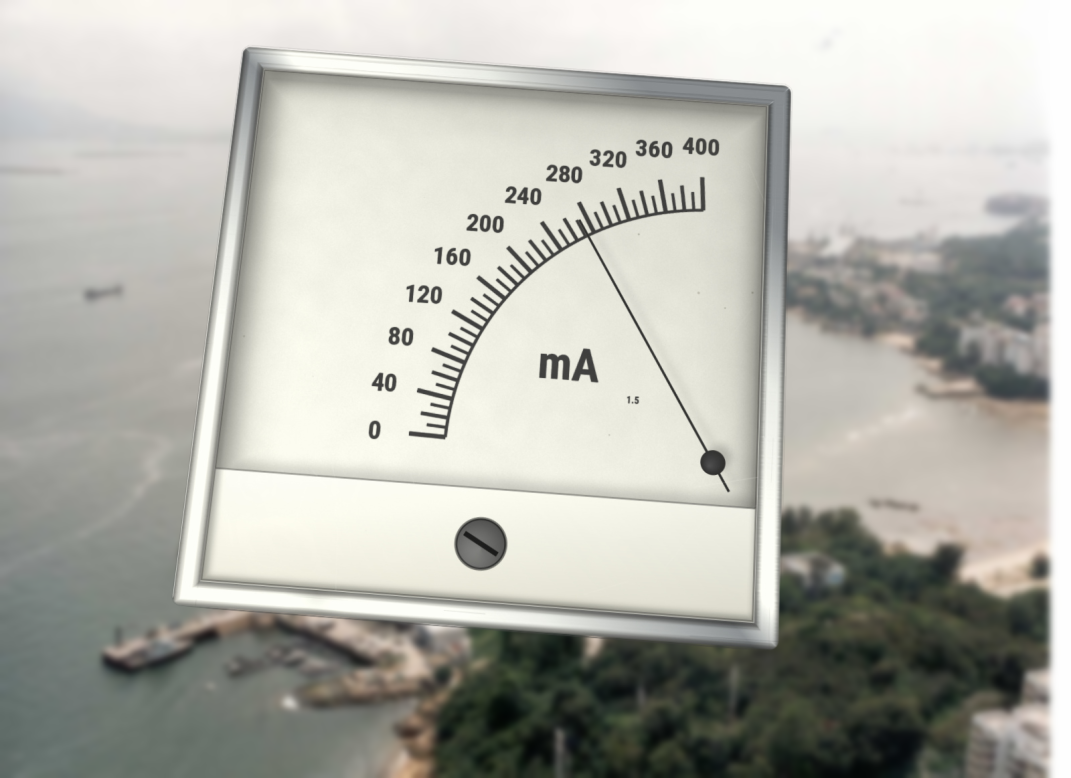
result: 270 mA
